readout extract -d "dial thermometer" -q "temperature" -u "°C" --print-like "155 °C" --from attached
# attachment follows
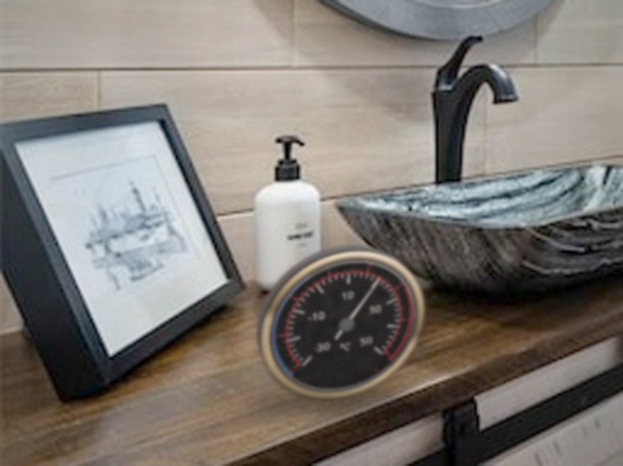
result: 20 °C
